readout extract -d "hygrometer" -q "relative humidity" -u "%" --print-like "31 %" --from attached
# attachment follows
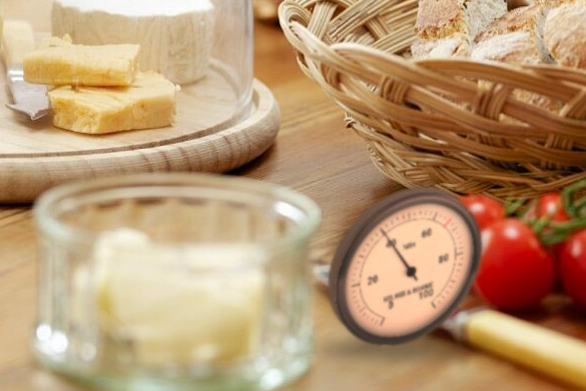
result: 40 %
